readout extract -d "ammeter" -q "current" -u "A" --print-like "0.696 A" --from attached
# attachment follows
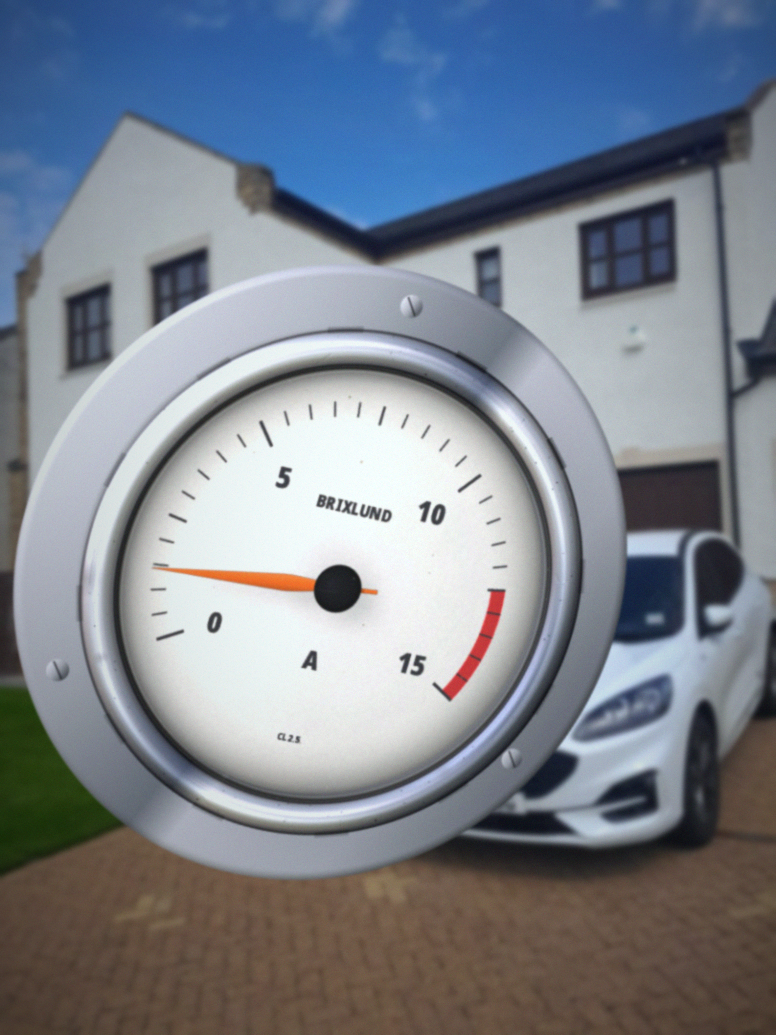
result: 1.5 A
